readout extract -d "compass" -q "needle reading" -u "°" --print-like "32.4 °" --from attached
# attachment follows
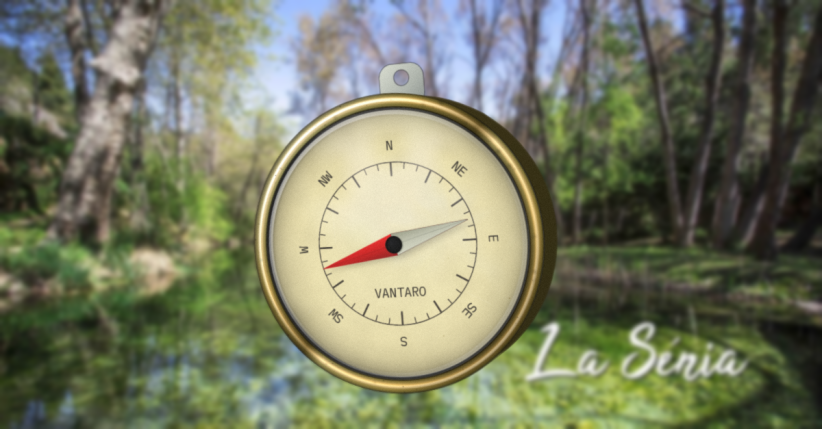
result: 255 °
